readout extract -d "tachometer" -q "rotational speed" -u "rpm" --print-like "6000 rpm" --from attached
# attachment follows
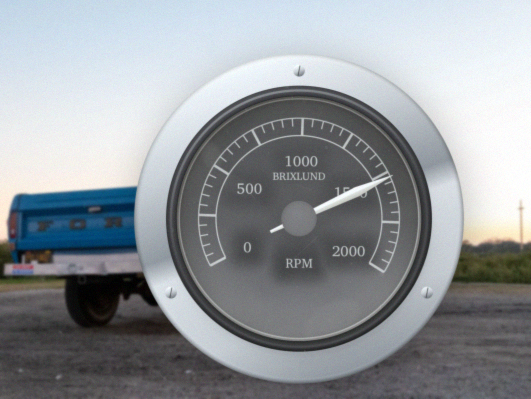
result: 1525 rpm
